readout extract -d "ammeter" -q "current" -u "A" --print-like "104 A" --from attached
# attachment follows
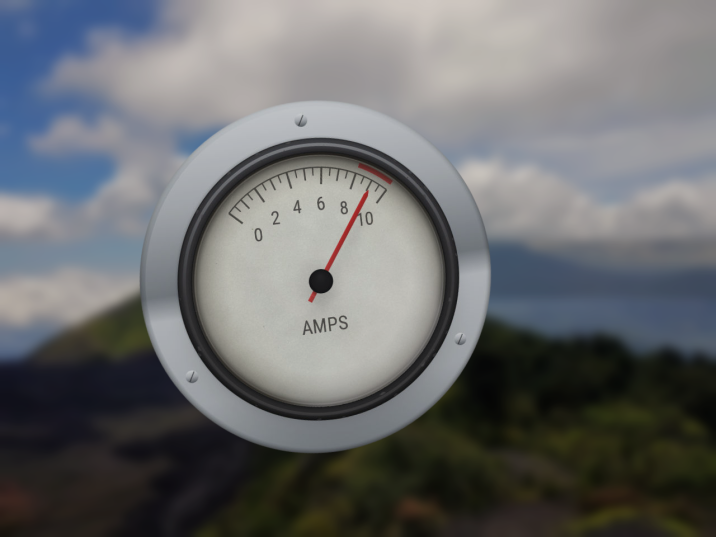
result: 9 A
